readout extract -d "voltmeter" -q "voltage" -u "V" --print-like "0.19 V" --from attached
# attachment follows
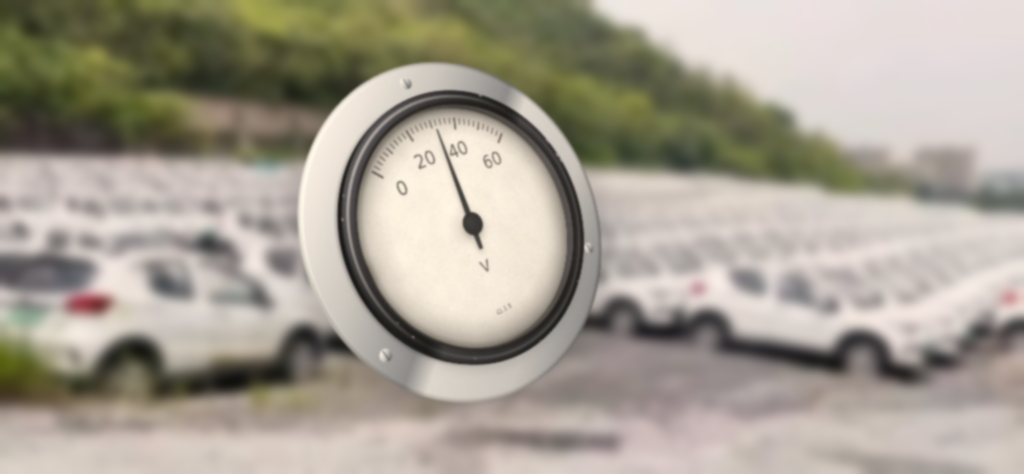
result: 30 V
